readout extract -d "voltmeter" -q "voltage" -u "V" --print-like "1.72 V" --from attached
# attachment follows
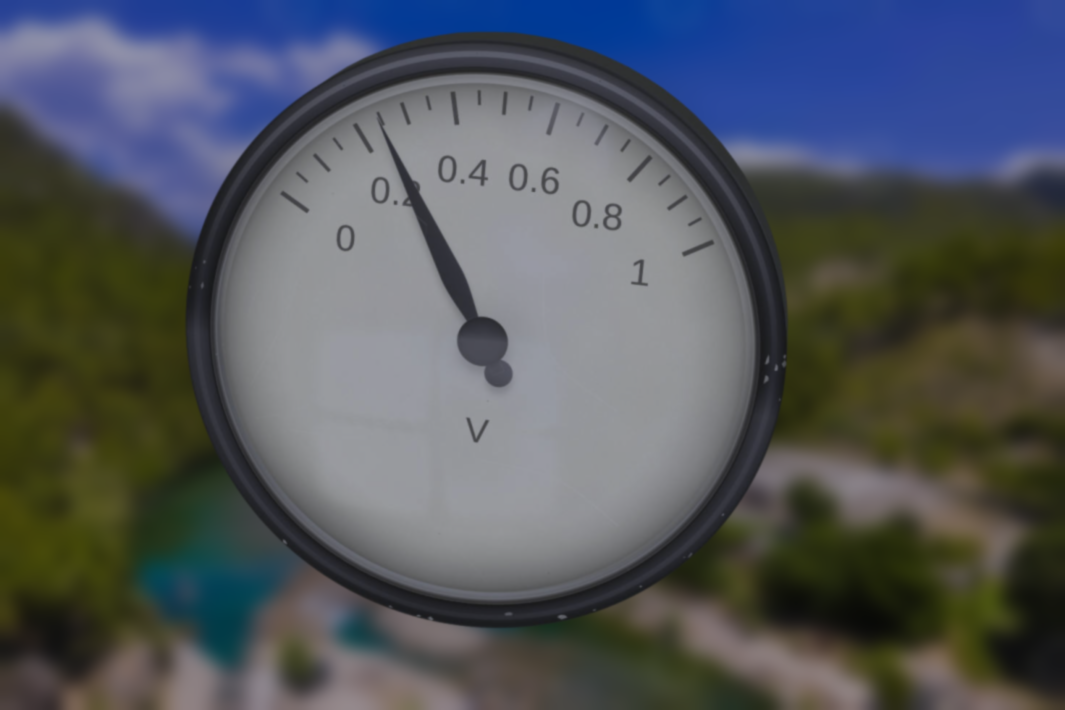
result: 0.25 V
